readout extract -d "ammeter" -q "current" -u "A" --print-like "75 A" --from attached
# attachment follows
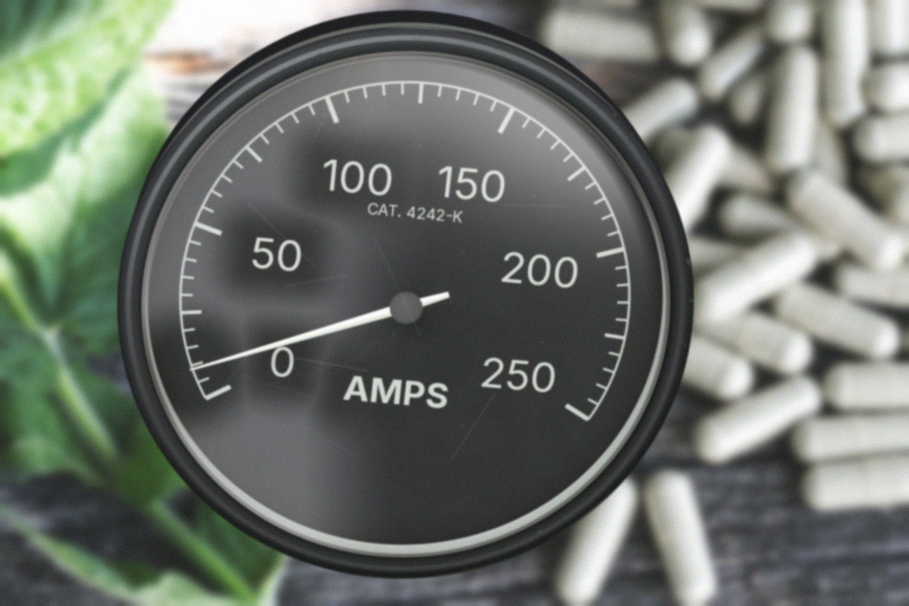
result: 10 A
